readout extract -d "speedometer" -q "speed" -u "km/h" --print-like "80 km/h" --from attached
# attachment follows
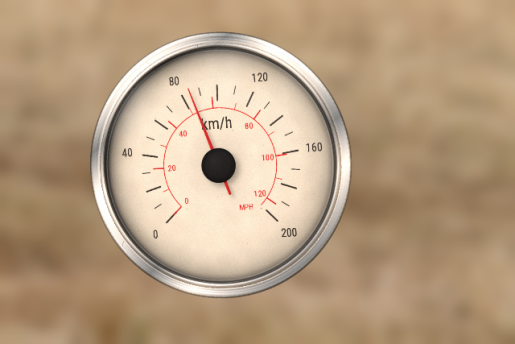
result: 85 km/h
